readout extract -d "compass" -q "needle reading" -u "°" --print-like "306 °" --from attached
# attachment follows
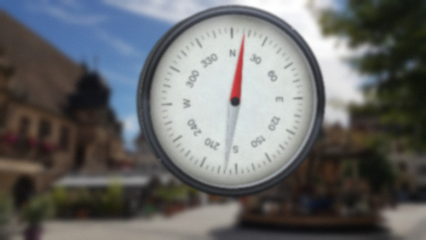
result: 10 °
